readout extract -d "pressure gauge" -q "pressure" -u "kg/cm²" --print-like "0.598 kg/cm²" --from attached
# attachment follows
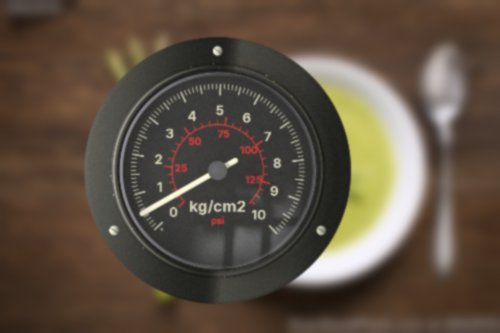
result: 0.5 kg/cm²
